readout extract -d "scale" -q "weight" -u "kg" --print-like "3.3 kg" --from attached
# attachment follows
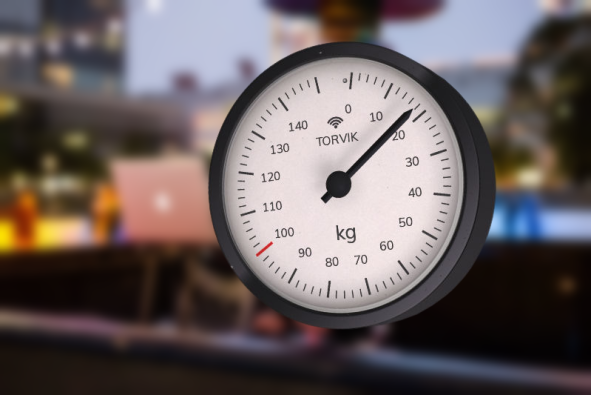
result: 18 kg
